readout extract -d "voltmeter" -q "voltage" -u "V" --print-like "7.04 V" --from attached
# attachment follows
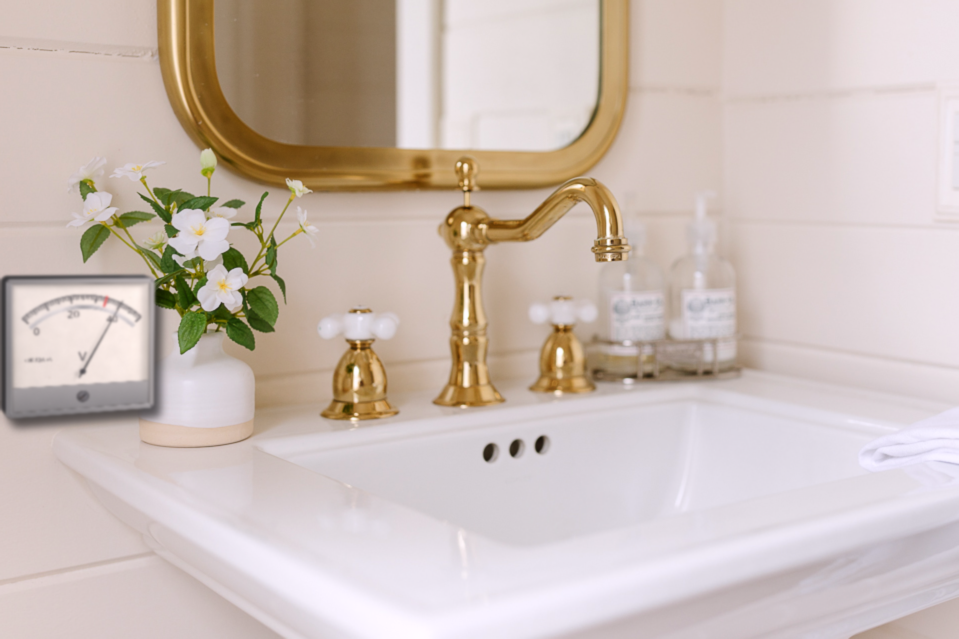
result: 40 V
